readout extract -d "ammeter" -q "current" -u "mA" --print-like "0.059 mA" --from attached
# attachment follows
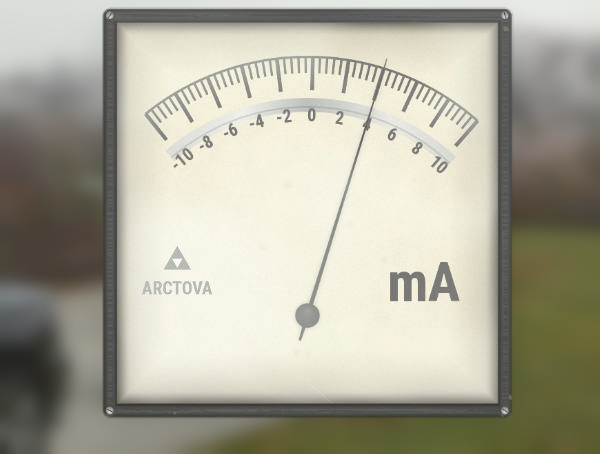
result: 4 mA
